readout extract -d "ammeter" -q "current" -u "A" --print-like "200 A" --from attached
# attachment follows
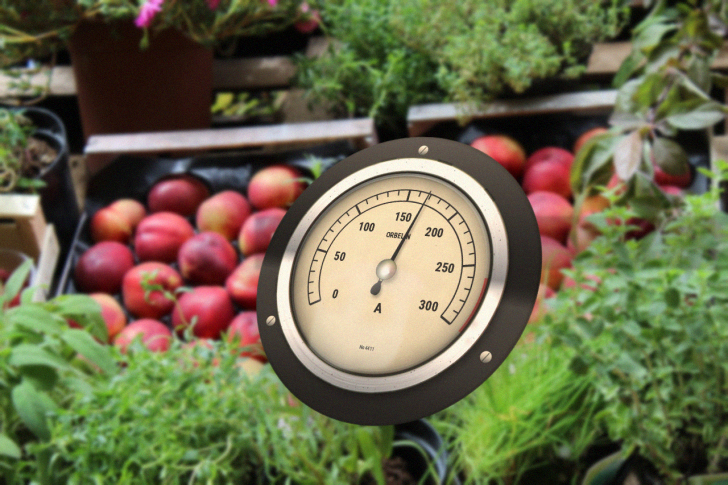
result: 170 A
